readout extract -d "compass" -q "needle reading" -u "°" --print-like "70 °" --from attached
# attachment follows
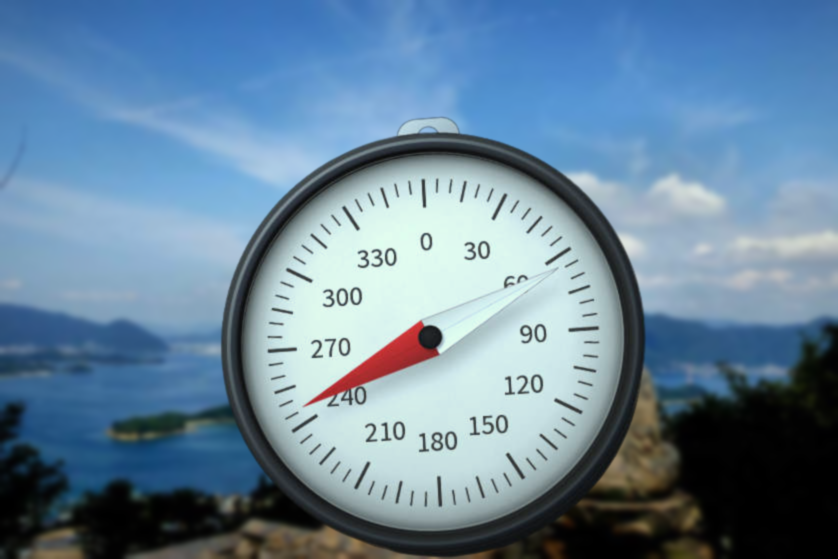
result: 245 °
